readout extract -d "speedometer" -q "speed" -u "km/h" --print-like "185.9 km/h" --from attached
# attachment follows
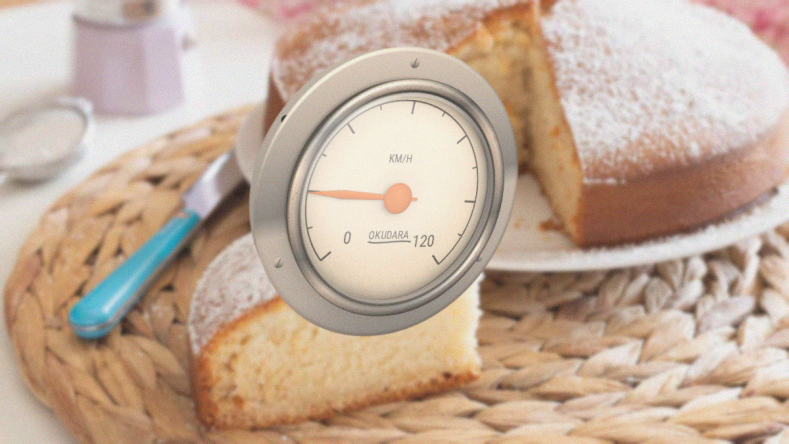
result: 20 km/h
